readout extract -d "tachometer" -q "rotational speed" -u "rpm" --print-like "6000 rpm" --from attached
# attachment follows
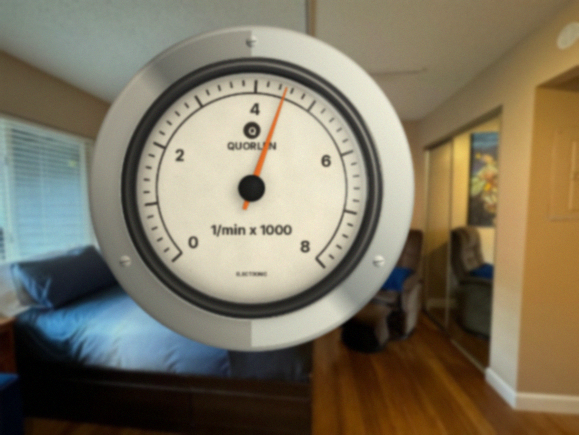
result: 4500 rpm
